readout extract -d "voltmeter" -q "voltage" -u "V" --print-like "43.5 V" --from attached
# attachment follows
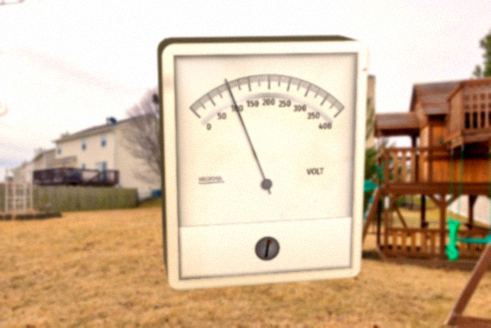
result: 100 V
